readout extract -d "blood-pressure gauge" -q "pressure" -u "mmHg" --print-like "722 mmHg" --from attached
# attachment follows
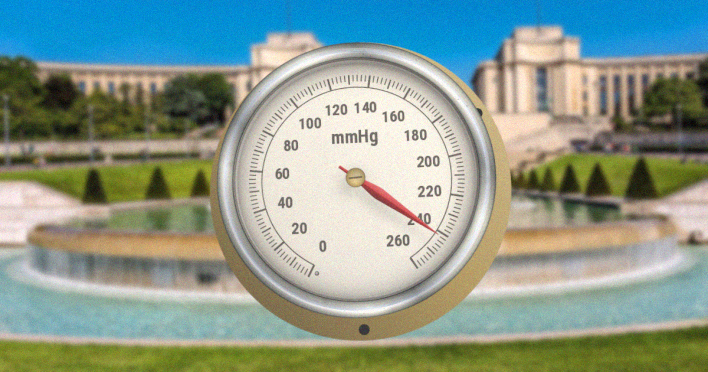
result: 242 mmHg
